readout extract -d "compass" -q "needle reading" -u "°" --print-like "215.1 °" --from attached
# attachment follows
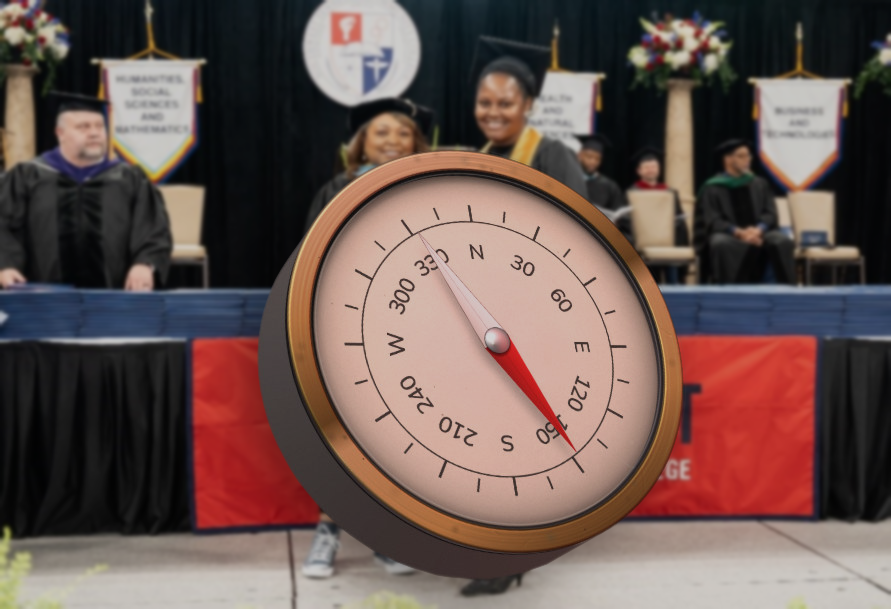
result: 150 °
